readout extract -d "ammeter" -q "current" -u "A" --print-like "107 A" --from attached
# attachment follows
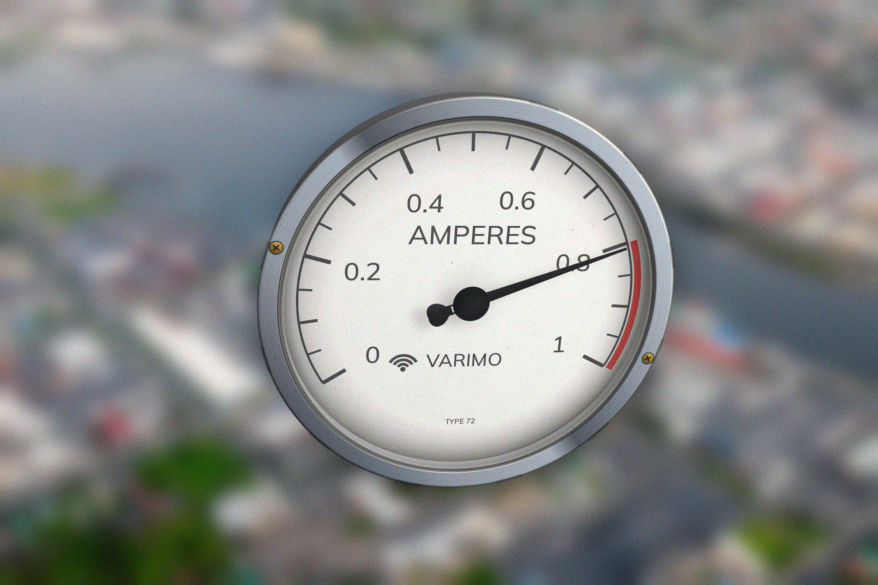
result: 0.8 A
